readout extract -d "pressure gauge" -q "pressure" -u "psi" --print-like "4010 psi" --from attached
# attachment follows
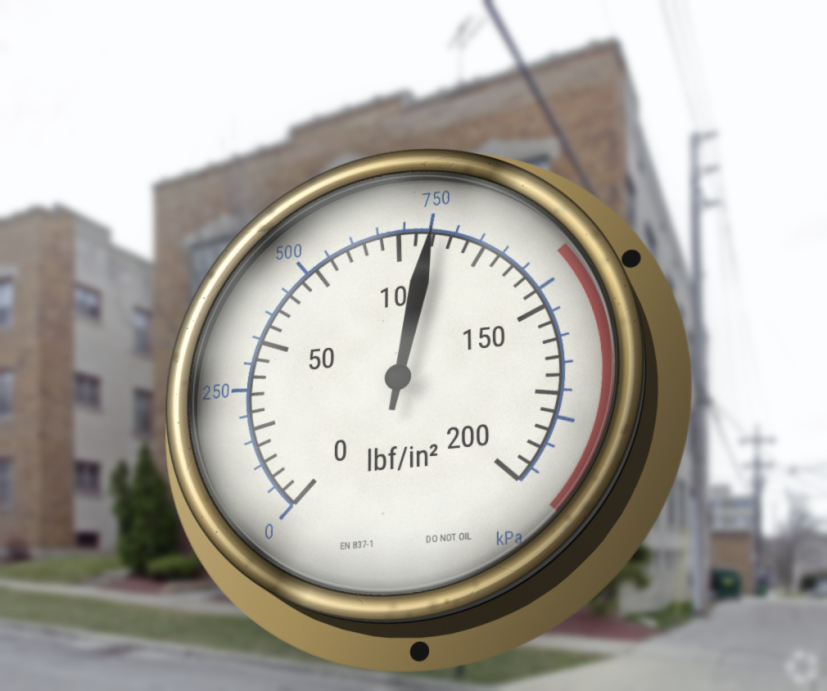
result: 110 psi
